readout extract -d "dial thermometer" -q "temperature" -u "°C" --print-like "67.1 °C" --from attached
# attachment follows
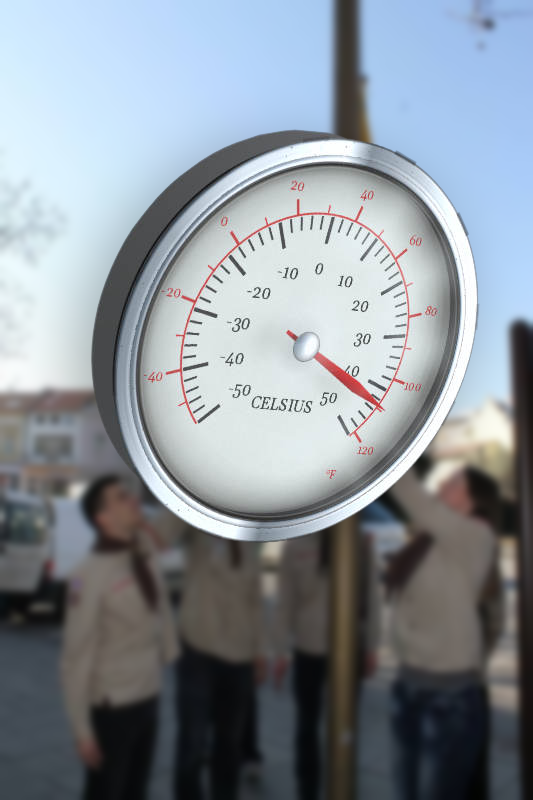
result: 43 °C
